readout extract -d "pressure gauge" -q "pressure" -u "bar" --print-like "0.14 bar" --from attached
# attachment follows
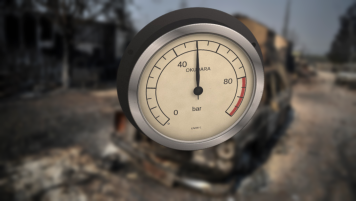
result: 50 bar
